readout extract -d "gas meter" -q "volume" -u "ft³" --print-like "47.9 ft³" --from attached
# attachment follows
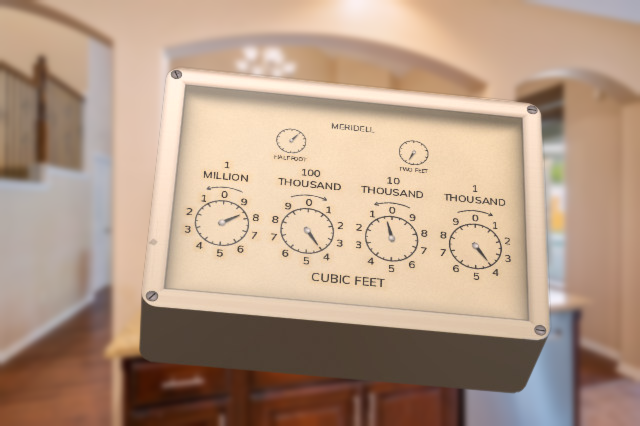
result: 840400 ft³
